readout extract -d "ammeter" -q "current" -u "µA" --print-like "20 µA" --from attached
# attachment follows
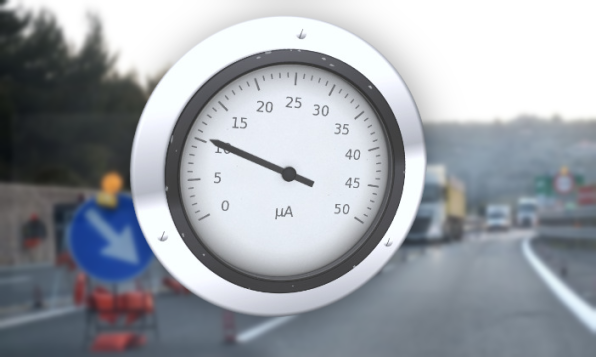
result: 10.5 µA
